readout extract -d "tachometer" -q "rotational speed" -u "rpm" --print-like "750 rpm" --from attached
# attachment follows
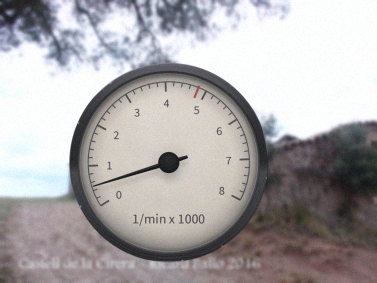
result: 500 rpm
